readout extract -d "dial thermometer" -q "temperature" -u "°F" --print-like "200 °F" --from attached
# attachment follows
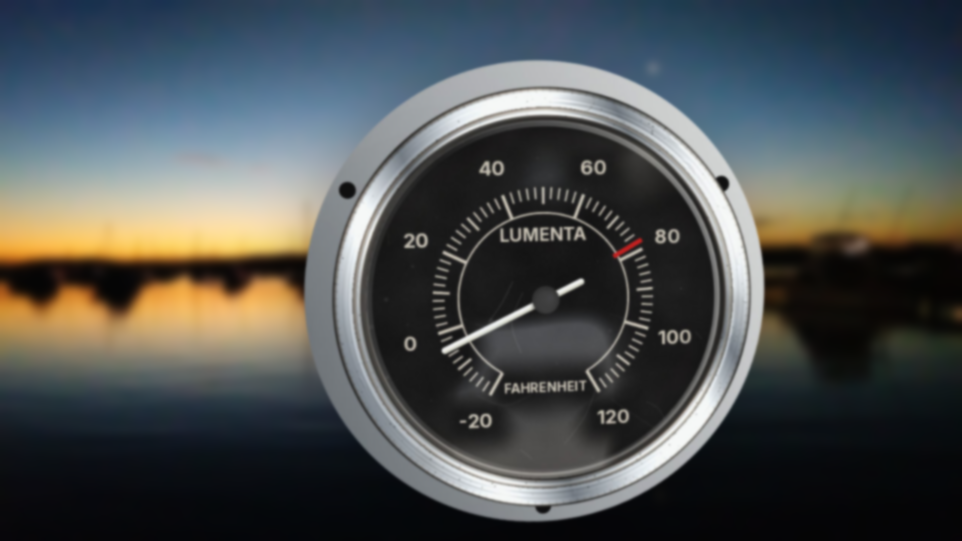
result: -4 °F
